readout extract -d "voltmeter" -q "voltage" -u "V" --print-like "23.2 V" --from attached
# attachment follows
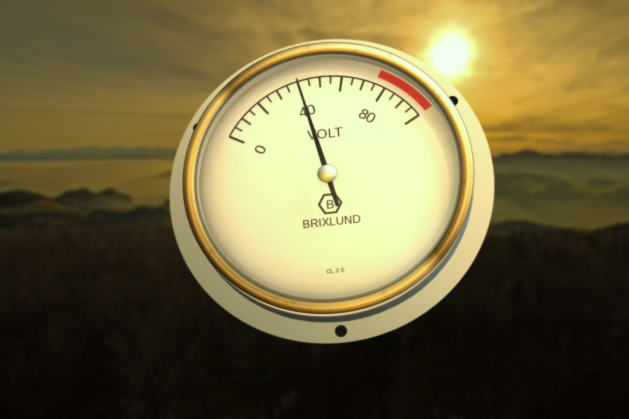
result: 40 V
